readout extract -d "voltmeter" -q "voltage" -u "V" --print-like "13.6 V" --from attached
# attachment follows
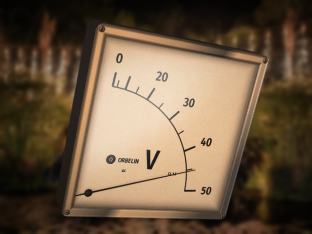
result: 45 V
